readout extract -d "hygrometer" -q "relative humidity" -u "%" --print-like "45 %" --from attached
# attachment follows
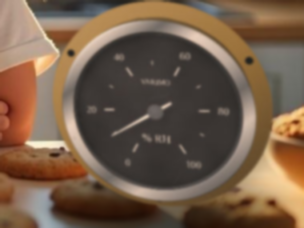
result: 10 %
